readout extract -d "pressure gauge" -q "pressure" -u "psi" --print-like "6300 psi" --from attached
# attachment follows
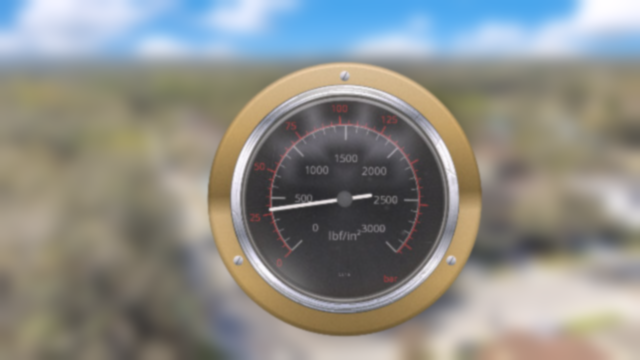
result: 400 psi
